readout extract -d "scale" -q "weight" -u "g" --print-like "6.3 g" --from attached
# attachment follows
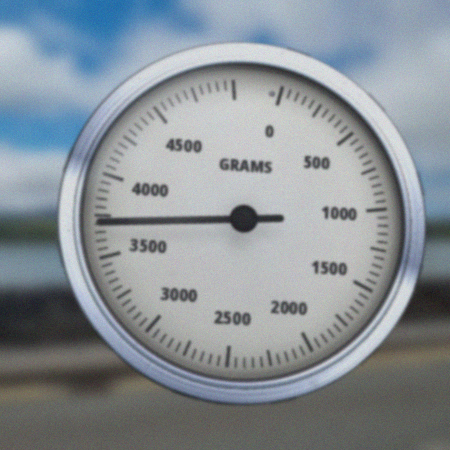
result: 3700 g
